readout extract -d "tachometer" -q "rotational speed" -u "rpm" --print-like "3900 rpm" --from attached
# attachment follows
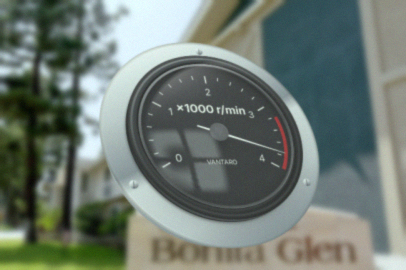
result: 3800 rpm
